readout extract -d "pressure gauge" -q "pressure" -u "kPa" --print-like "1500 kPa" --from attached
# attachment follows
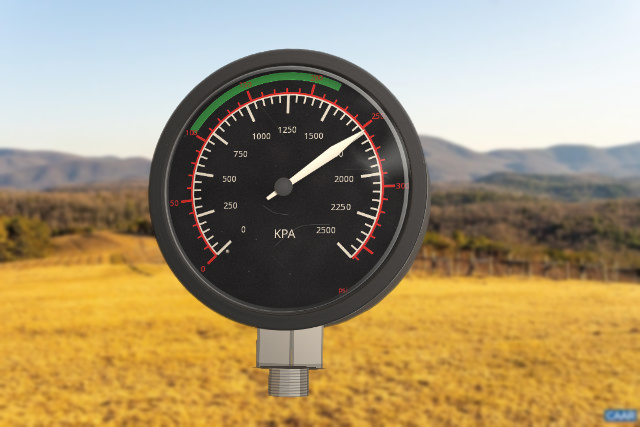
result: 1750 kPa
